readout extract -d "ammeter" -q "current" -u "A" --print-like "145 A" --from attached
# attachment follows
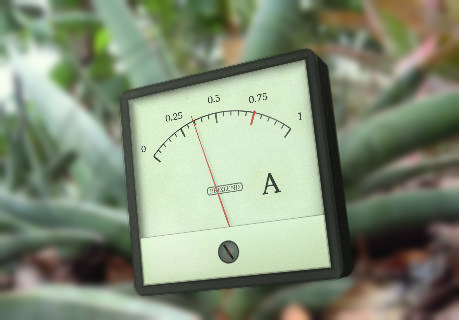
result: 0.35 A
